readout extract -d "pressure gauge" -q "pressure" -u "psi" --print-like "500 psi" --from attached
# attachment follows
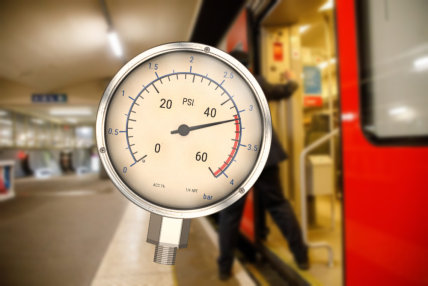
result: 45 psi
